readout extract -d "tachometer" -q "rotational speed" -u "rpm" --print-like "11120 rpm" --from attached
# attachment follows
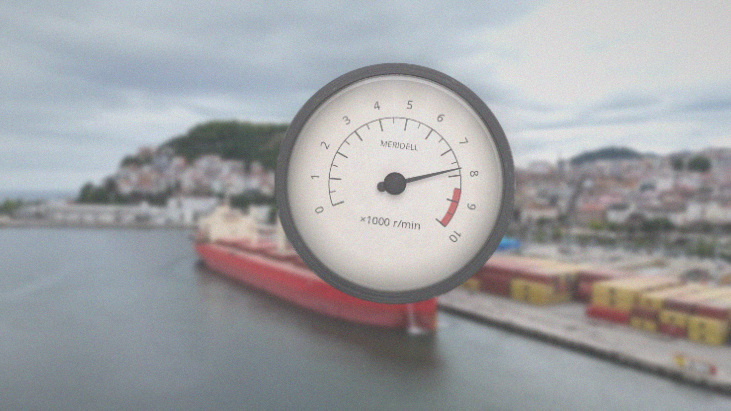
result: 7750 rpm
